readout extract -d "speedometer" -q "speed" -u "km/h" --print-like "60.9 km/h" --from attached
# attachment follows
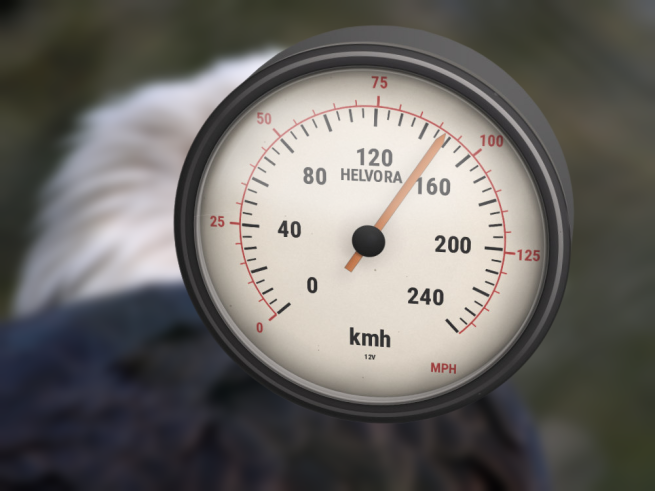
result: 147.5 km/h
